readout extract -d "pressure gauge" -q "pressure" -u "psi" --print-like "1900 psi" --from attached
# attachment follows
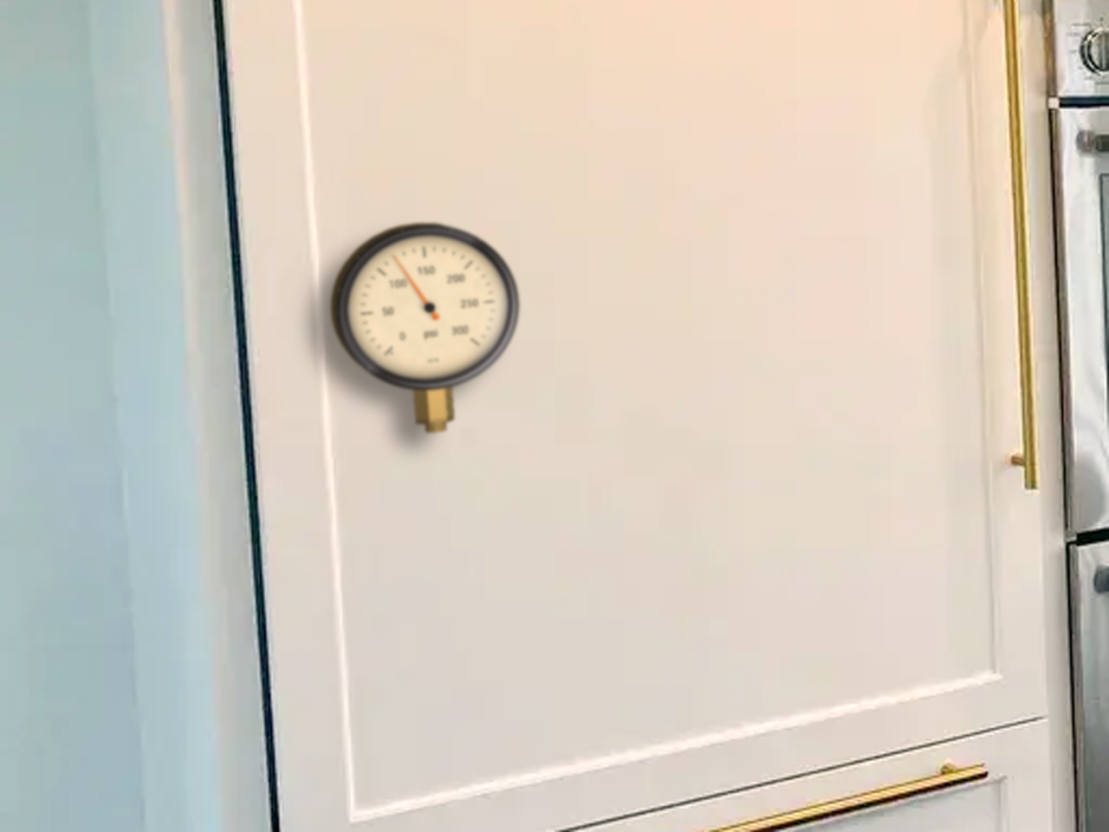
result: 120 psi
